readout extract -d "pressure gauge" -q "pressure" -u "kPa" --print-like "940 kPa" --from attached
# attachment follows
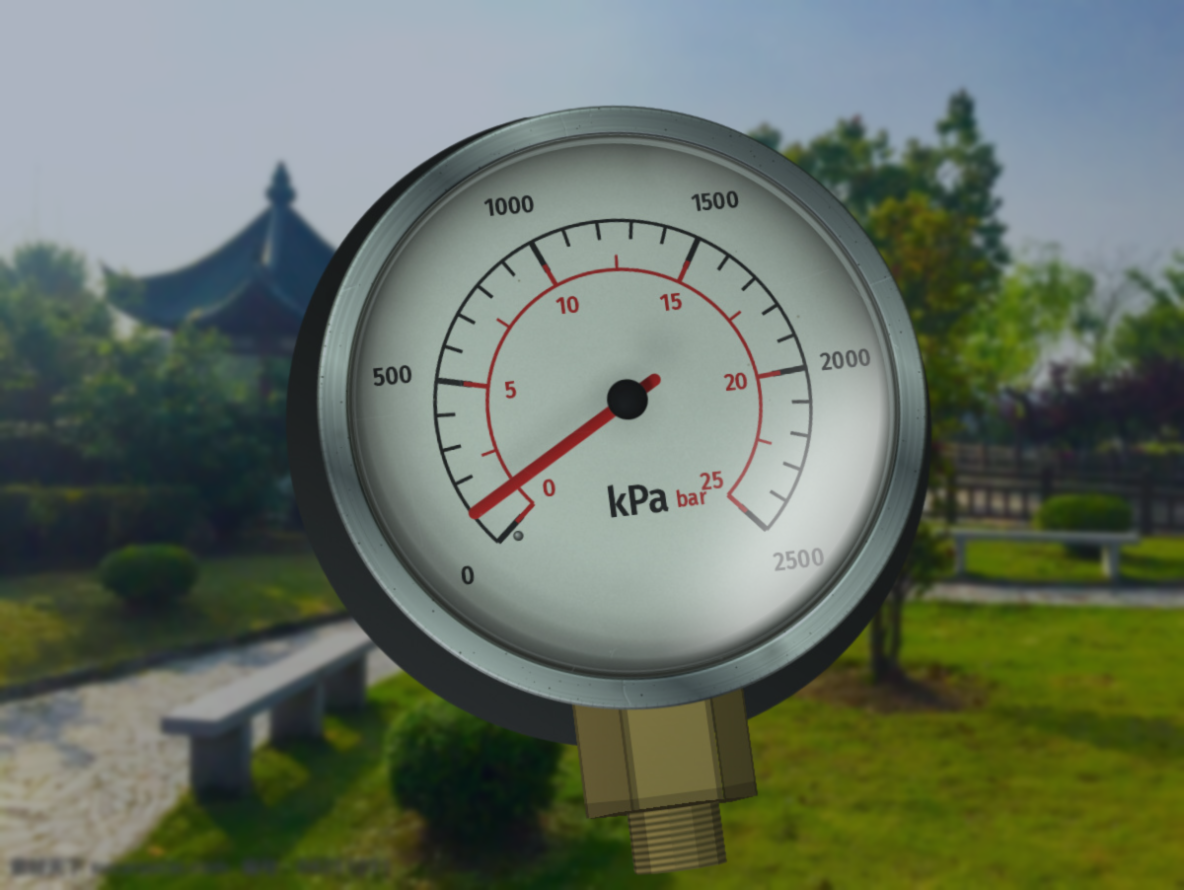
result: 100 kPa
